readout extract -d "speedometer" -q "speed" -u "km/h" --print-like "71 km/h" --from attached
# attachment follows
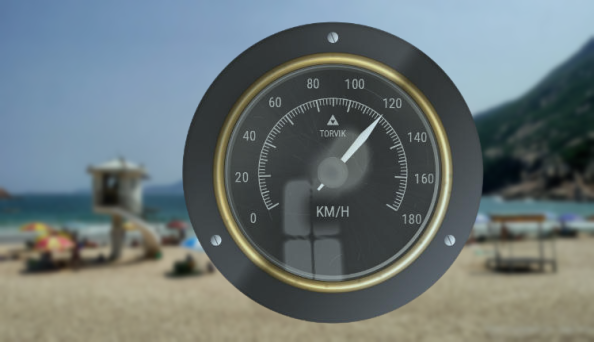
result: 120 km/h
